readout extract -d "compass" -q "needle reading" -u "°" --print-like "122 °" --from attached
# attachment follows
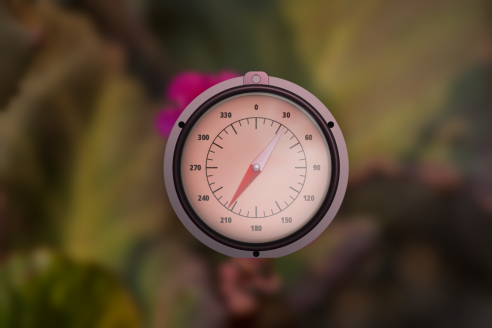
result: 215 °
